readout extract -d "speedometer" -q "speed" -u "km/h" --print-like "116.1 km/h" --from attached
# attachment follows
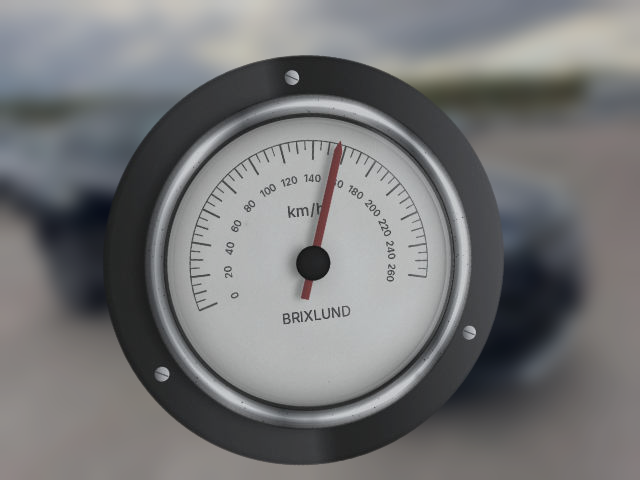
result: 155 km/h
